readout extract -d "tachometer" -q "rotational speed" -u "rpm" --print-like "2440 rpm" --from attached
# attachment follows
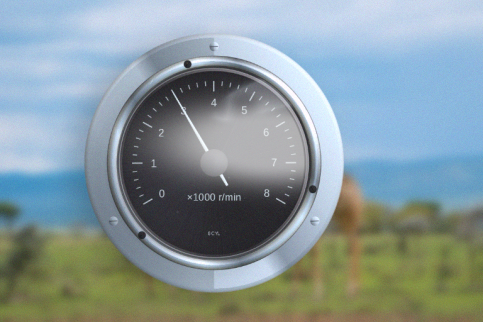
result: 3000 rpm
